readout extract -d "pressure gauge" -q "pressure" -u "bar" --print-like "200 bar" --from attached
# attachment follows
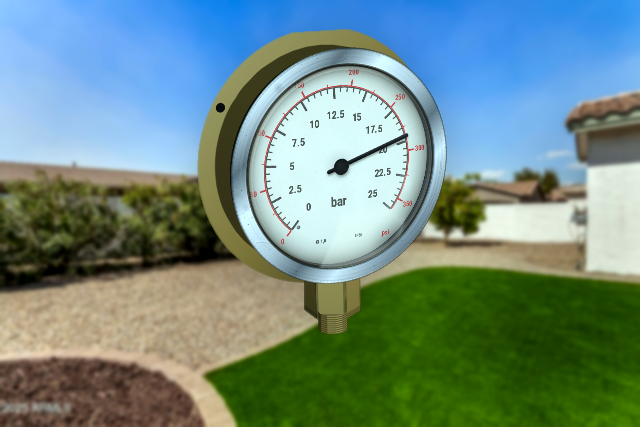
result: 19.5 bar
